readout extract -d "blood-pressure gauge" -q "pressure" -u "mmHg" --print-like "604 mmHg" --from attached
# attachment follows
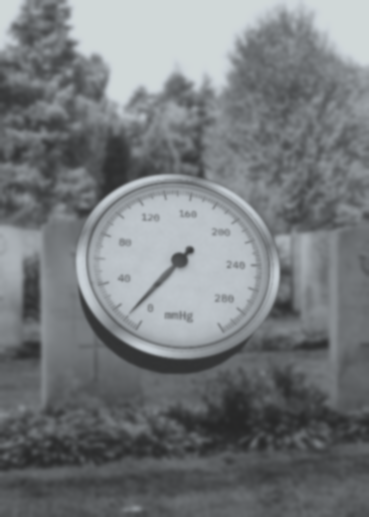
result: 10 mmHg
